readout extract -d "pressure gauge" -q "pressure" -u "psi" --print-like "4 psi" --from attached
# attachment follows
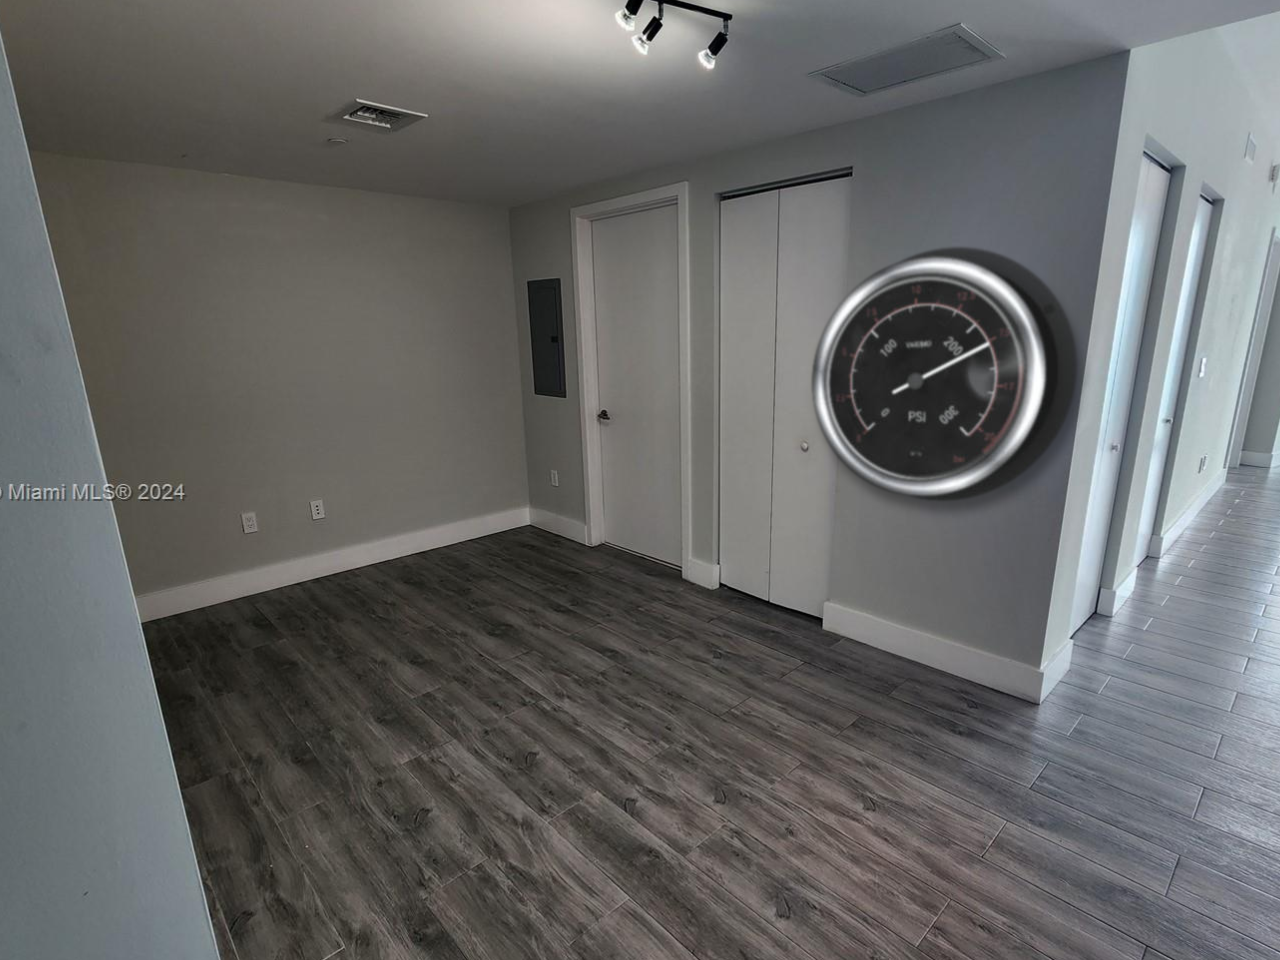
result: 220 psi
